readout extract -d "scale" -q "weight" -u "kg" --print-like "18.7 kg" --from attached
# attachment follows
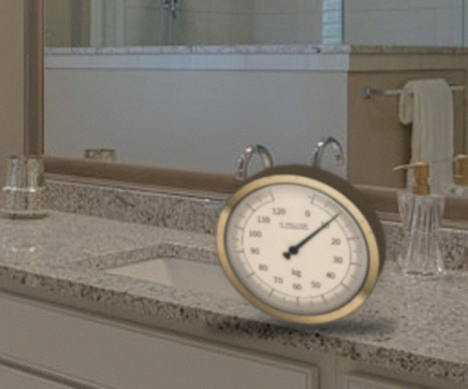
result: 10 kg
